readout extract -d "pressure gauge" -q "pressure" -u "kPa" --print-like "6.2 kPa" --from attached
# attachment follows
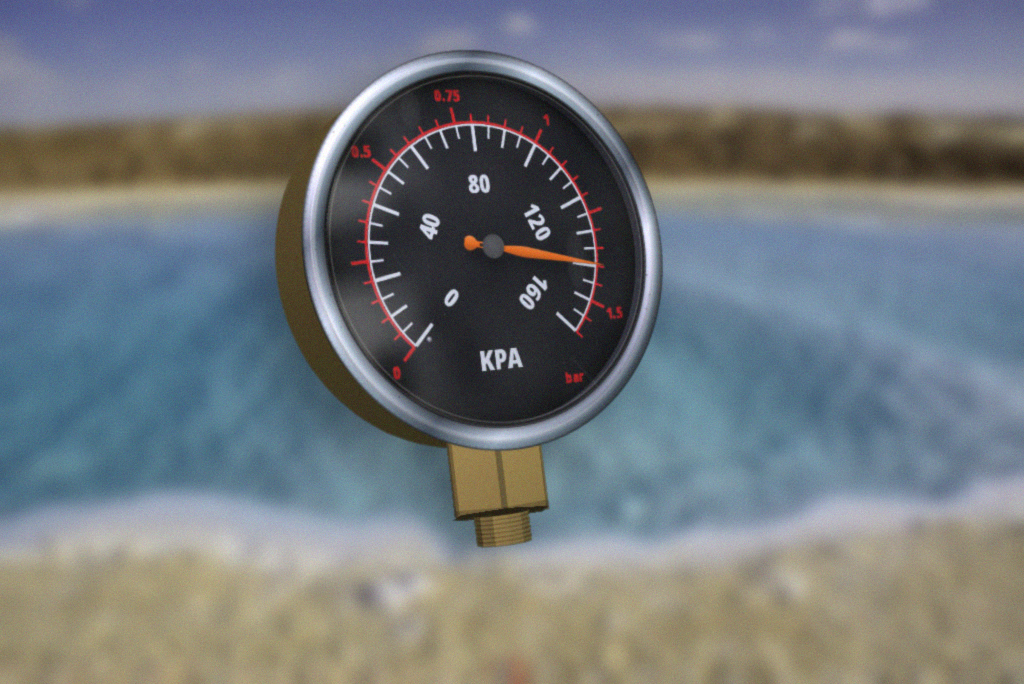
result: 140 kPa
